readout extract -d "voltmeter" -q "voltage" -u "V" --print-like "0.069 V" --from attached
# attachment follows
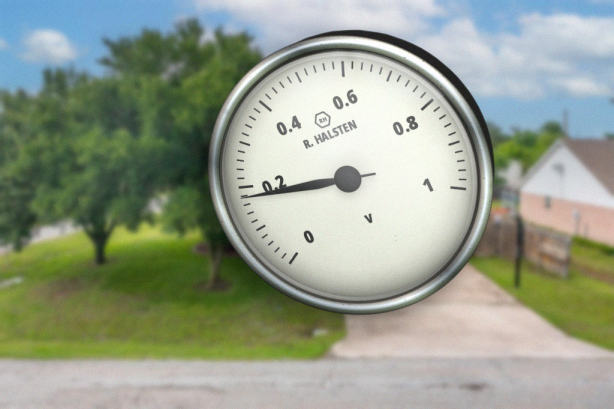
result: 0.18 V
